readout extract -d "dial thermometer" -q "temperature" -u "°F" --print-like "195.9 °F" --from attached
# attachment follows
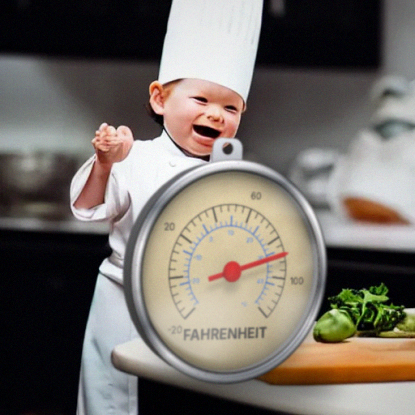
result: 88 °F
